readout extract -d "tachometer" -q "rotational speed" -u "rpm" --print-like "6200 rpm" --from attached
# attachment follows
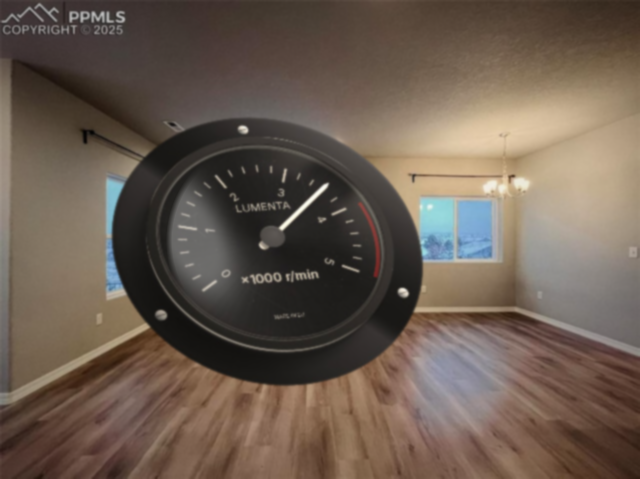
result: 3600 rpm
